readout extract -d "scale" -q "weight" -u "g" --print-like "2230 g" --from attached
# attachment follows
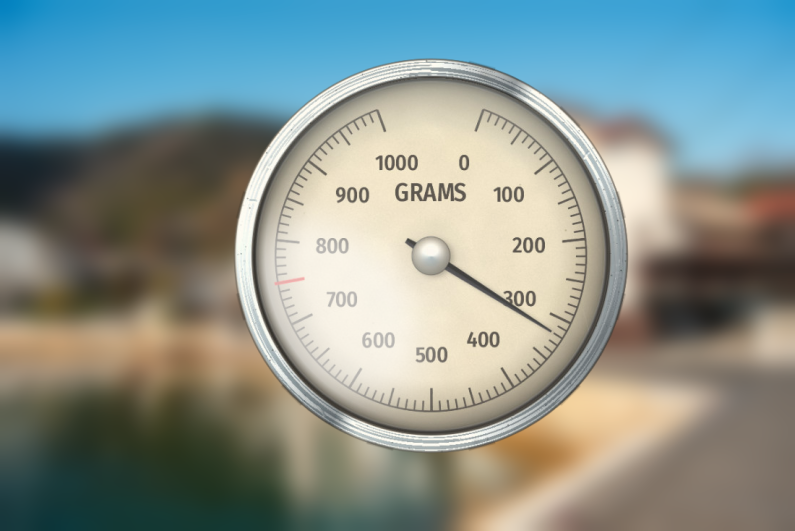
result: 320 g
